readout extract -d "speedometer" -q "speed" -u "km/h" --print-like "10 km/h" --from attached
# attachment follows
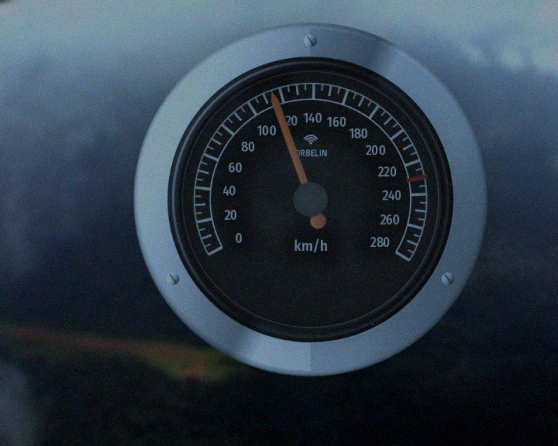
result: 115 km/h
